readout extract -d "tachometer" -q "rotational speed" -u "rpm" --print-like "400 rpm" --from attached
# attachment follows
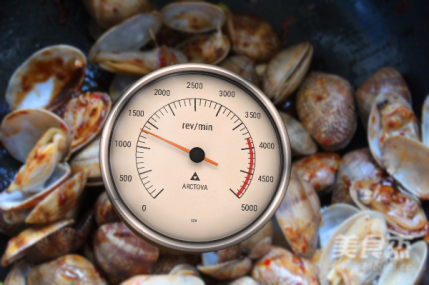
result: 1300 rpm
